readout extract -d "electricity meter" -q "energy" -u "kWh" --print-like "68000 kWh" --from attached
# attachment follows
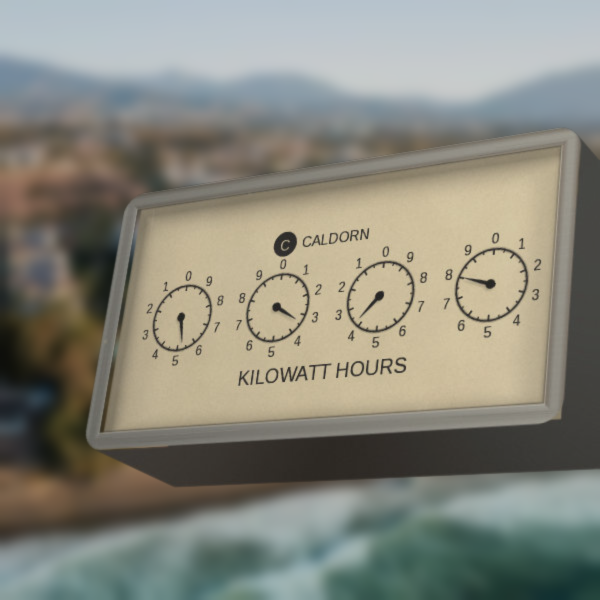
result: 5338 kWh
